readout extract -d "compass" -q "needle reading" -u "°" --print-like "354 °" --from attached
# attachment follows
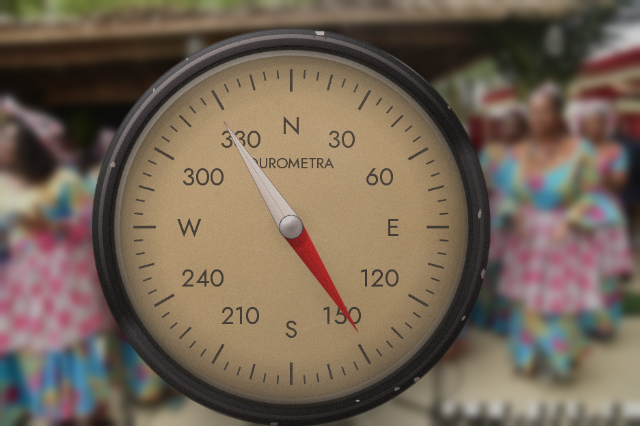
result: 147.5 °
